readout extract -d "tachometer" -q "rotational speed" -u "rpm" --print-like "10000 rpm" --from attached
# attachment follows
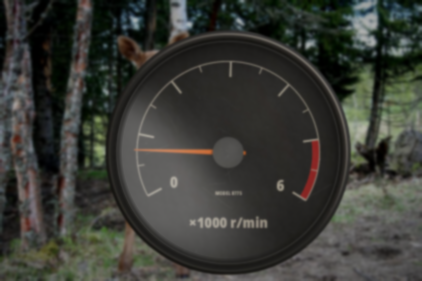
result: 750 rpm
